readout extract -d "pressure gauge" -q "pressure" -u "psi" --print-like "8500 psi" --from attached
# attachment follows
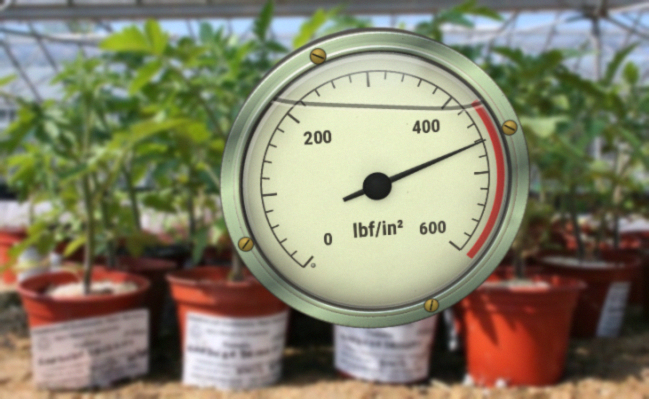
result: 460 psi
